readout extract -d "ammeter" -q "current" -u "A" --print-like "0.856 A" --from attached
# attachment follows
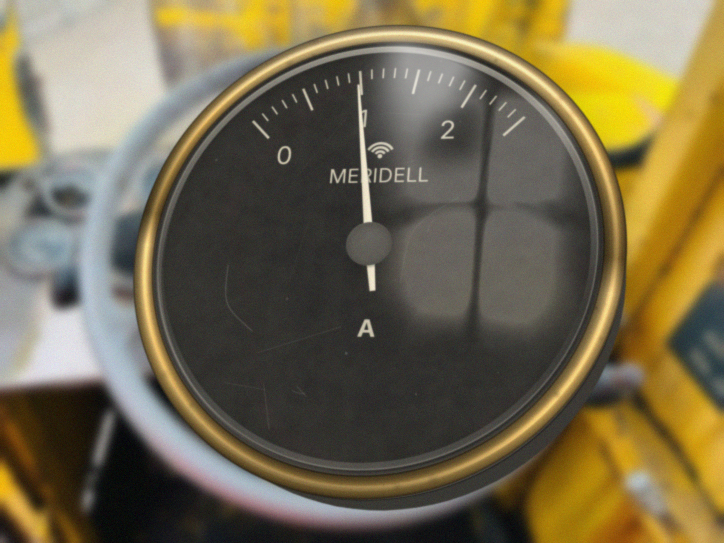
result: 1 A
